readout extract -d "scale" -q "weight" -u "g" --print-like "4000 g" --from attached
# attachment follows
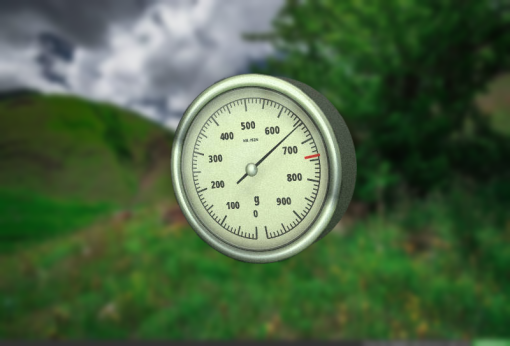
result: 660 g
